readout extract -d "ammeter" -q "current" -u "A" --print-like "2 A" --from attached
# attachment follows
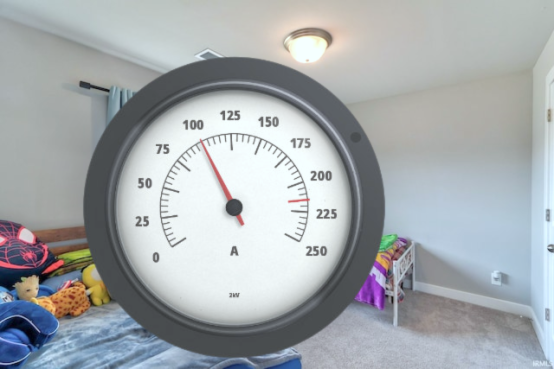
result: 100 A
